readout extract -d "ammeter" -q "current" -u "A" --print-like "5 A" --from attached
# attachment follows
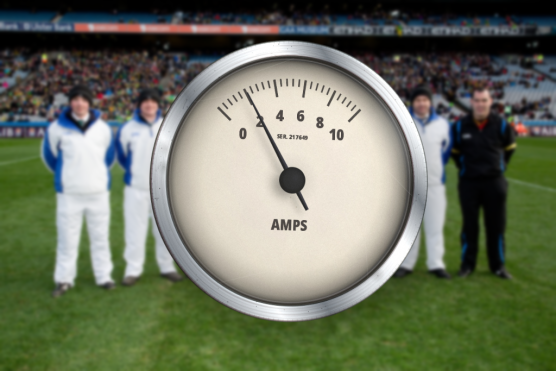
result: 2 A
